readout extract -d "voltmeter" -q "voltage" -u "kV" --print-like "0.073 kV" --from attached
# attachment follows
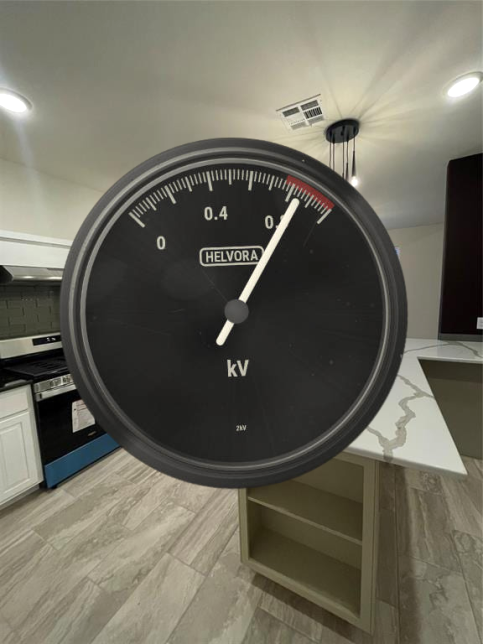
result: 0.84 kV
